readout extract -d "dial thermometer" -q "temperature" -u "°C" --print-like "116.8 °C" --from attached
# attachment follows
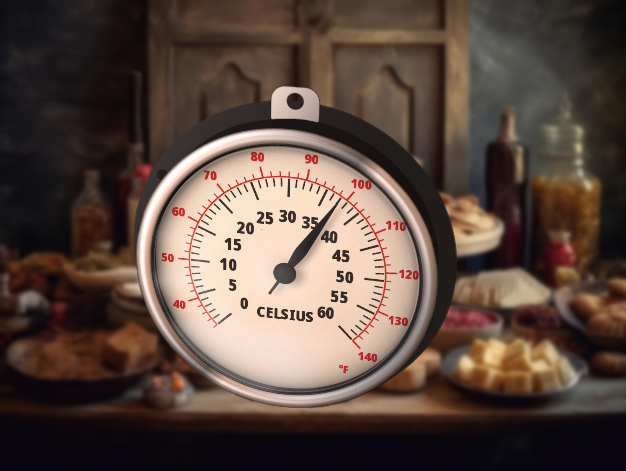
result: 37 °C
